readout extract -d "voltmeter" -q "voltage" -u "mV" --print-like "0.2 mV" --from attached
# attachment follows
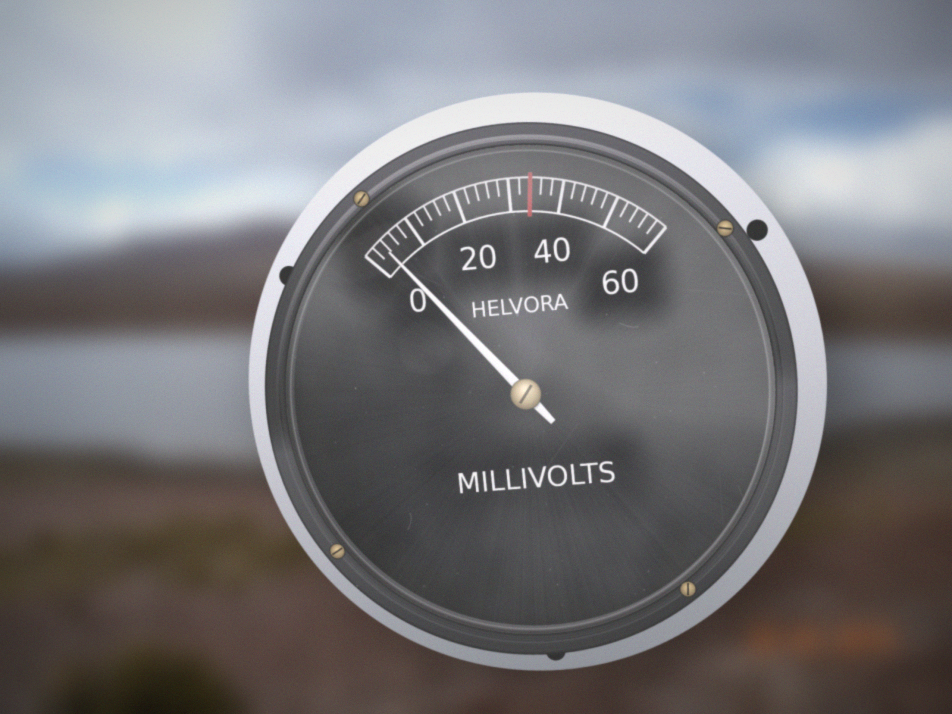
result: 4 mV
